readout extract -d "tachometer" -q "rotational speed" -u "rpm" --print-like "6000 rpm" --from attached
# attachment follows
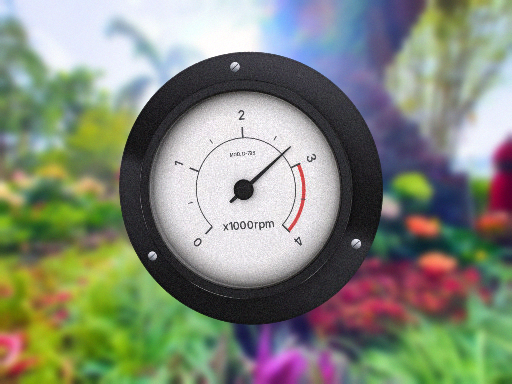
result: 2750 rpm
